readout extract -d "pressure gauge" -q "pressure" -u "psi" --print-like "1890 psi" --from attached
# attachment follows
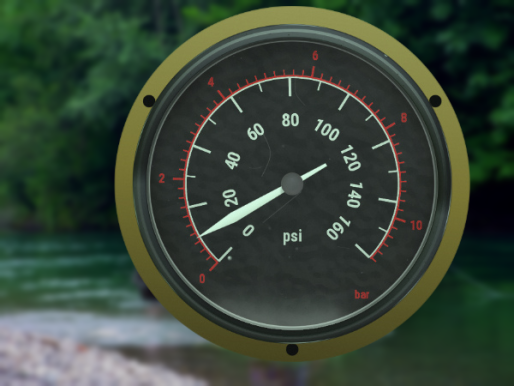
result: 10 psi
